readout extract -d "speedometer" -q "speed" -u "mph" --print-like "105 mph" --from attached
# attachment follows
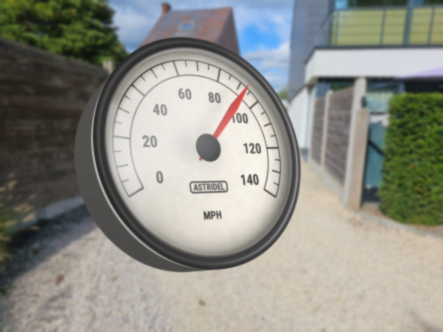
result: 92.5 mph
